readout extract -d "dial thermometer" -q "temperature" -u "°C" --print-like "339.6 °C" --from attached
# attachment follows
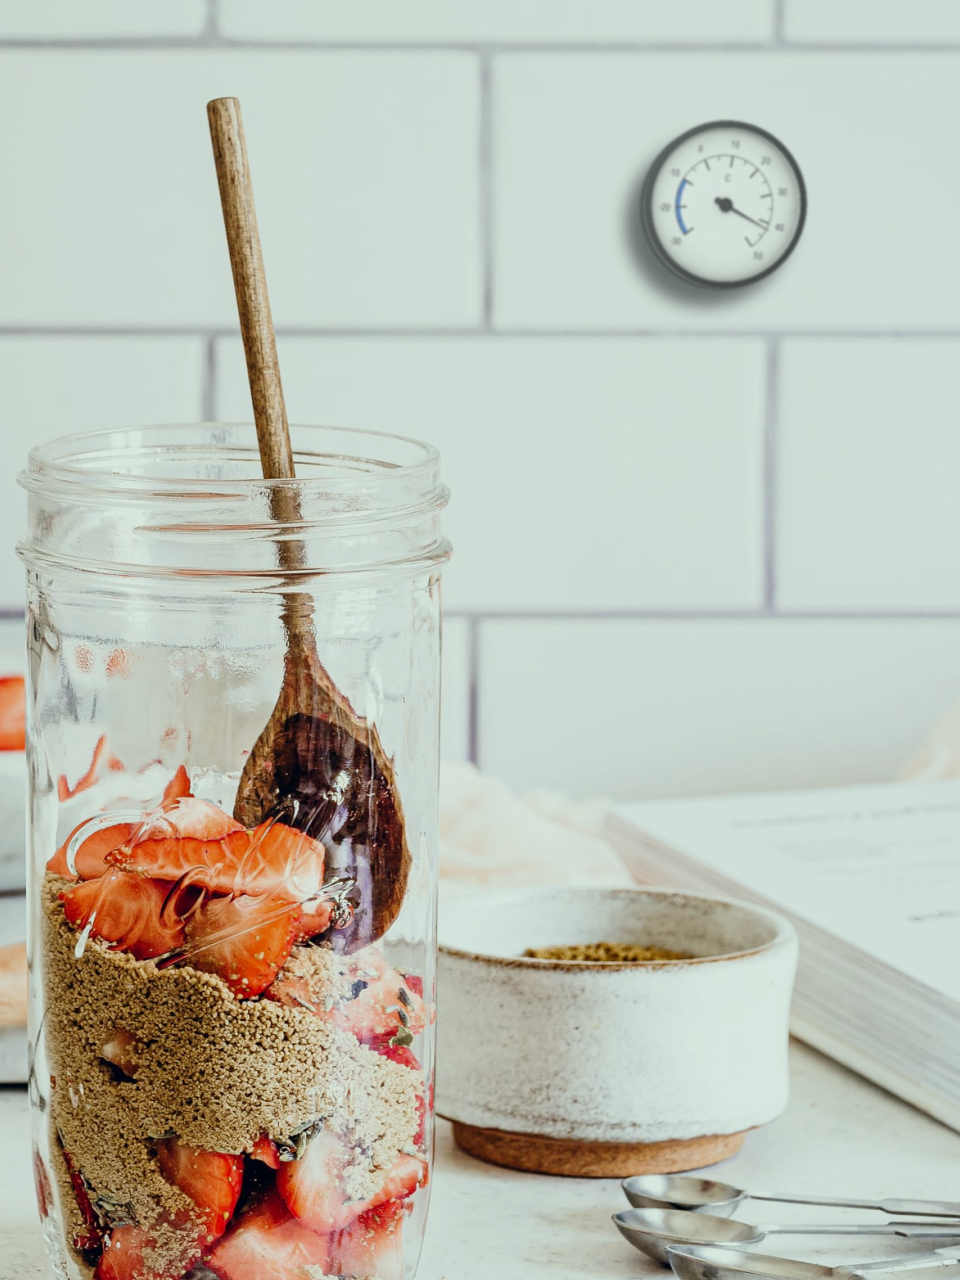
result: 42.5 °C
